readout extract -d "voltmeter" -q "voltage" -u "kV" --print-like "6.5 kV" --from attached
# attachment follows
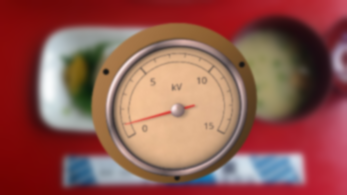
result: 1 kV
